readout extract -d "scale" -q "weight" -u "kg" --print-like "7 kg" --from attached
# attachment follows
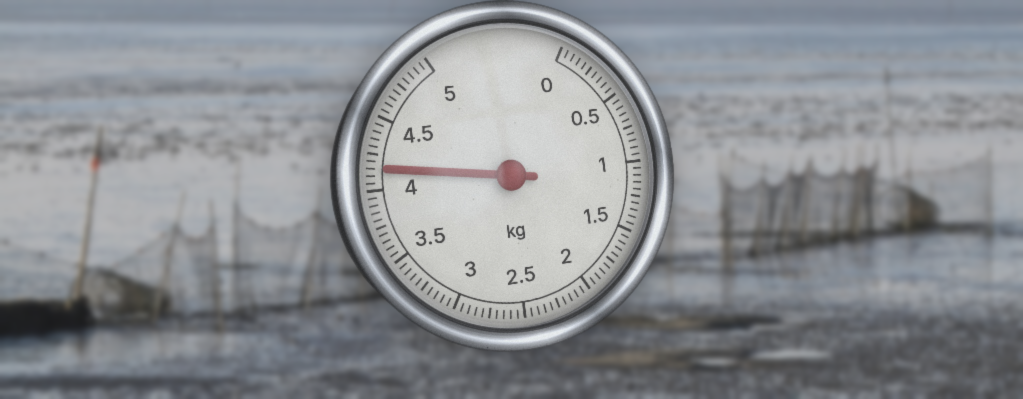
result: 4.15 kg
